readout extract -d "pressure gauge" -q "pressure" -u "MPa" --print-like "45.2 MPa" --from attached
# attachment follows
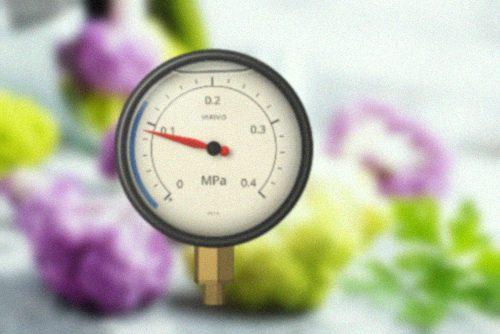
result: 0.09 MPa
